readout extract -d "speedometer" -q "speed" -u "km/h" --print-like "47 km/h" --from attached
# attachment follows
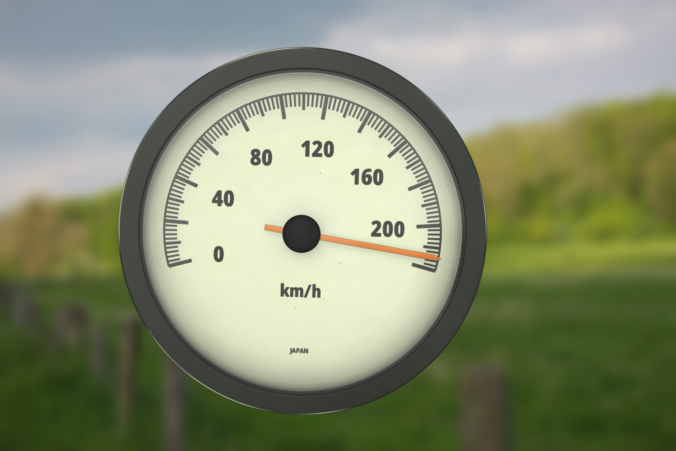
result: 214 km/h
